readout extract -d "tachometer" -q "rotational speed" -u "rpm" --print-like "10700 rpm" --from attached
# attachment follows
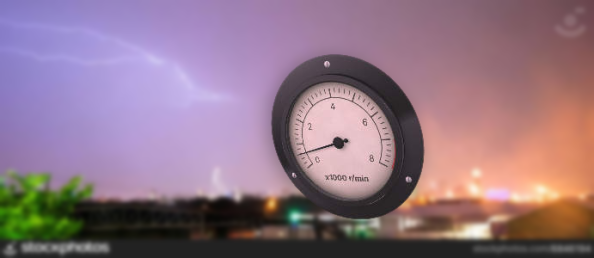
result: 600 rpm
